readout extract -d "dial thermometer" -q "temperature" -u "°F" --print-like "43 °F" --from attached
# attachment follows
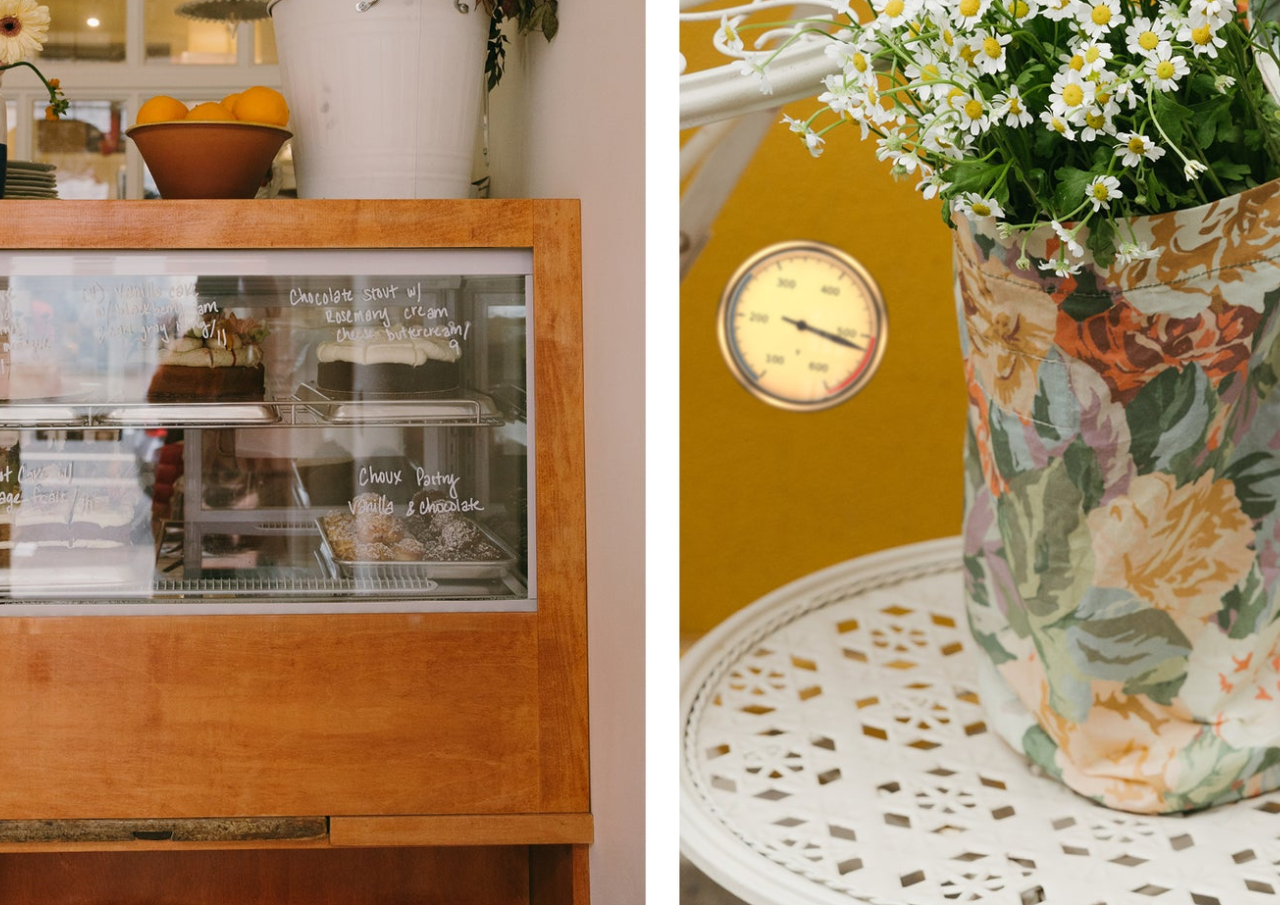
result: 520 °F
